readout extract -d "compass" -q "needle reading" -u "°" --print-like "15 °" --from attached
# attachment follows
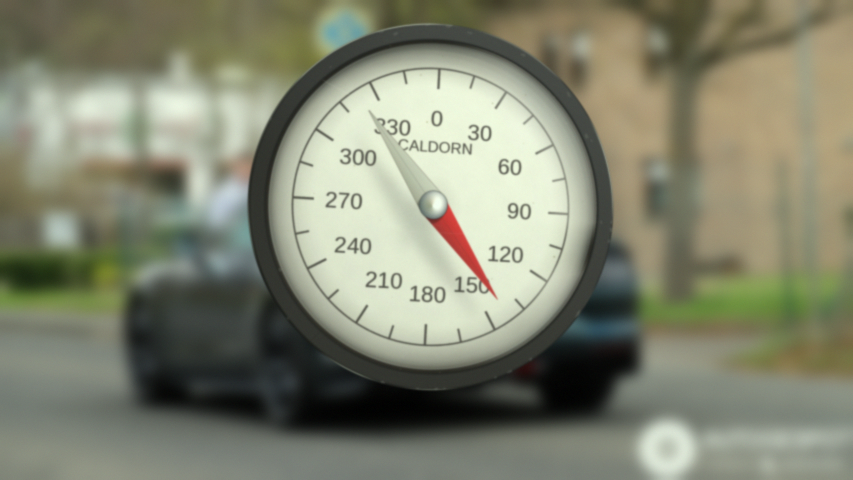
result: 142.5 °
